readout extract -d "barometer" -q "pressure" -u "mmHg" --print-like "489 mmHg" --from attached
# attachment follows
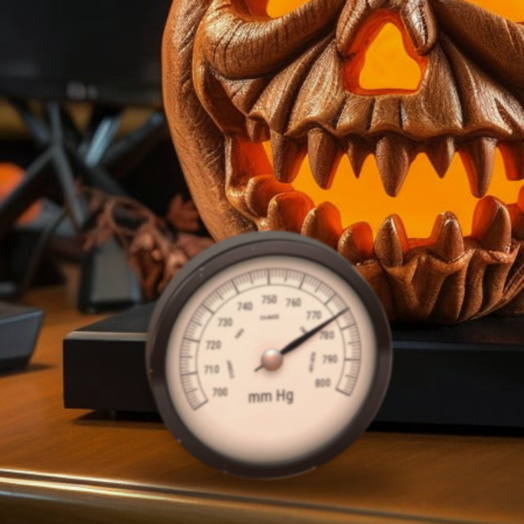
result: 775 mmHg
